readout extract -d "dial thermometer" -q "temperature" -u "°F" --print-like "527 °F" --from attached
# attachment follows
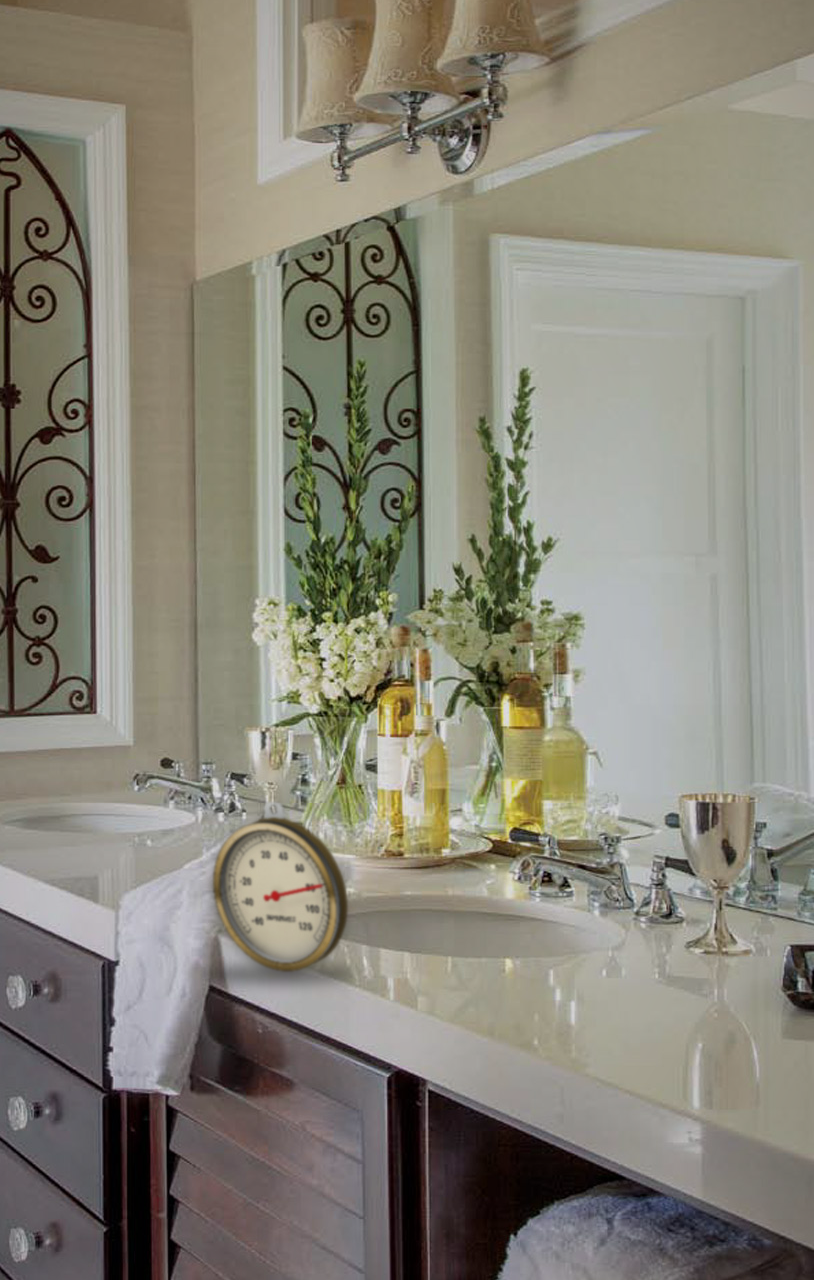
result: 80 °F
